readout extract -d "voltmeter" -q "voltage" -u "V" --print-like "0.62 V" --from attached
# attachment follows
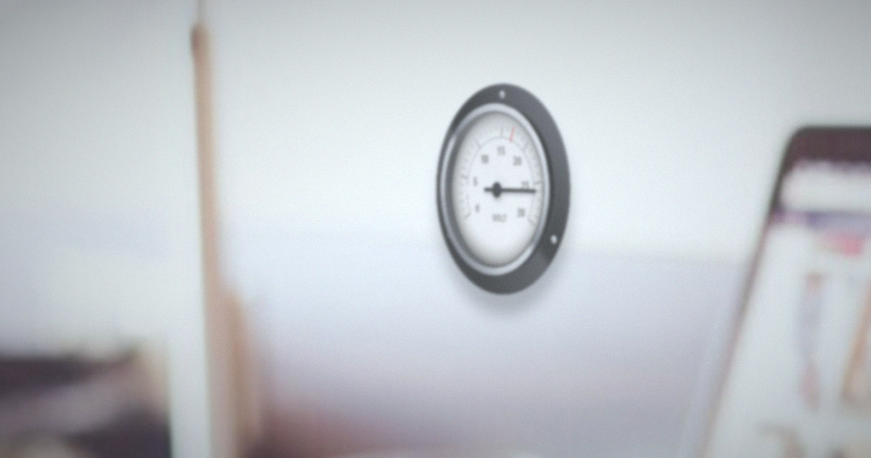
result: 26 V
